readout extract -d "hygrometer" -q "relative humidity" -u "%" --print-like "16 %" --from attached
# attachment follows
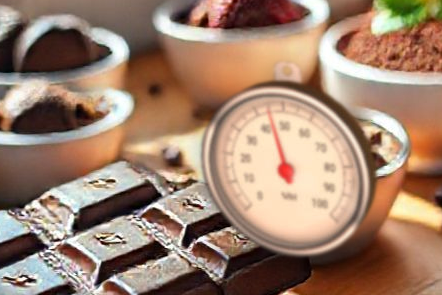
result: 45 %
